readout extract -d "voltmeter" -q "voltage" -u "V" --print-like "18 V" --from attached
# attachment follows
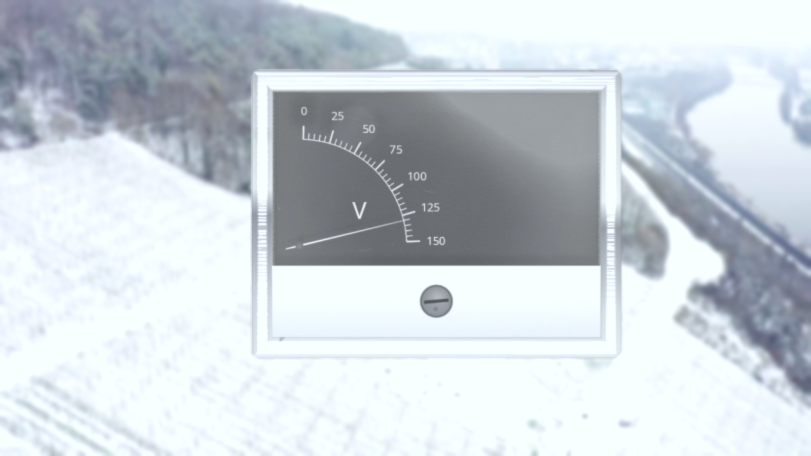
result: 130 V
